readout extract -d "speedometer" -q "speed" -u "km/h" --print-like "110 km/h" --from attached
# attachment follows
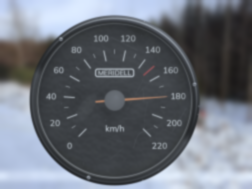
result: 180 km/h
